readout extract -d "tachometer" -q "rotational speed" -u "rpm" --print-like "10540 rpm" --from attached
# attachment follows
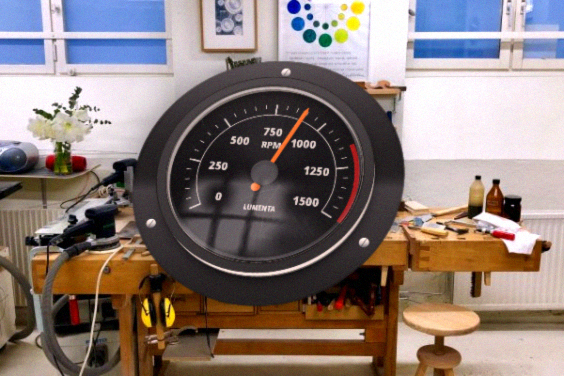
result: 900 rpm
